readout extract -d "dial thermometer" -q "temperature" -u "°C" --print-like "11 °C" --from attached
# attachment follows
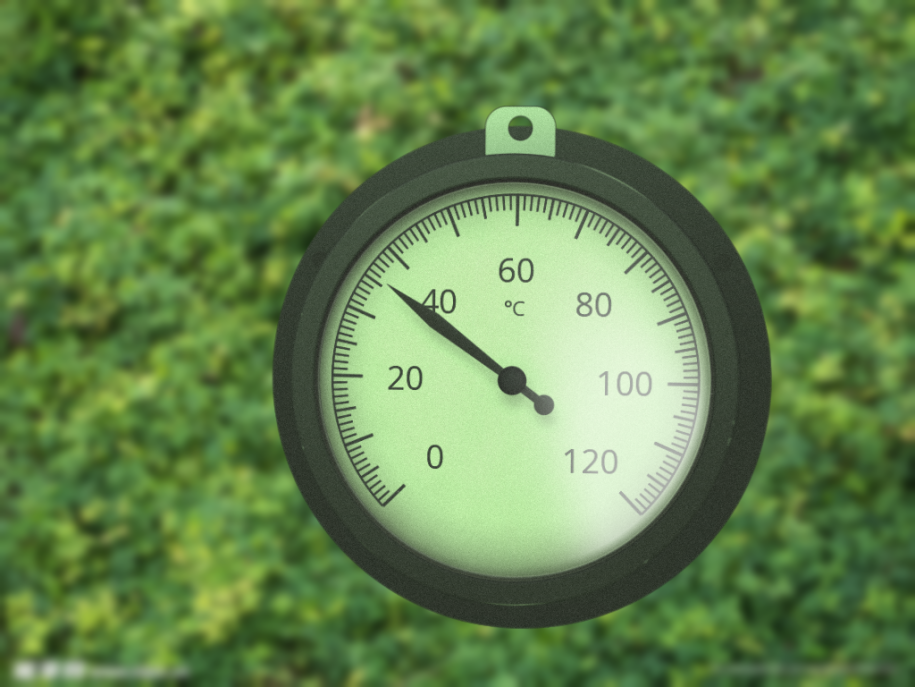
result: 36 °C
